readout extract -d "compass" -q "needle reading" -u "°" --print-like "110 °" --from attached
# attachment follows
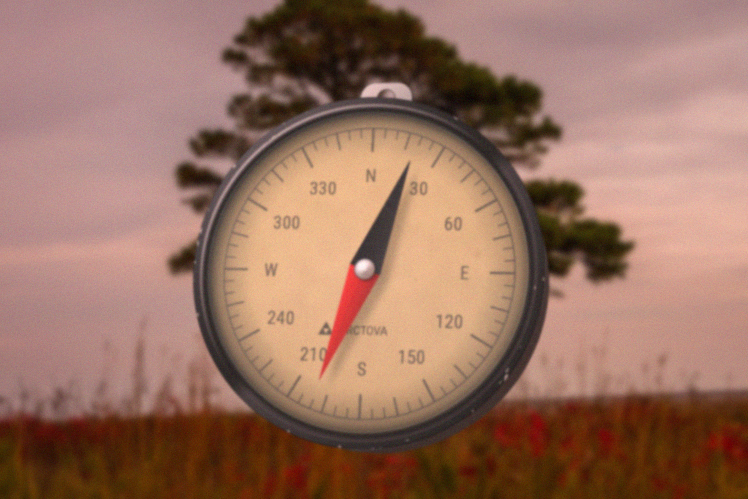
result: 200 °
